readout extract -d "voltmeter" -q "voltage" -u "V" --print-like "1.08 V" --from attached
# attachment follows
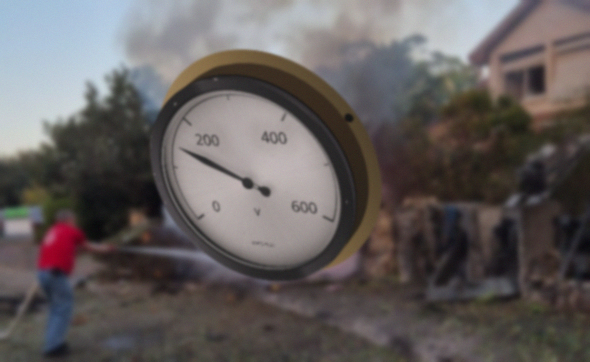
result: 150 V
